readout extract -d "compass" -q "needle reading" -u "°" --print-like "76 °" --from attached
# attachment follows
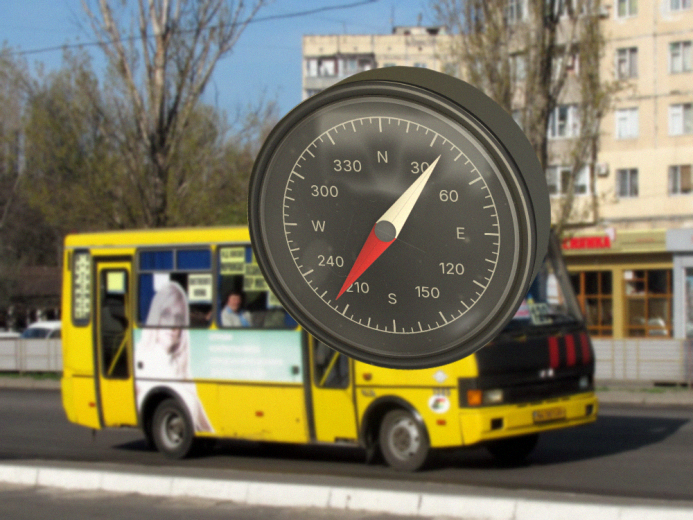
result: 217.5 °
